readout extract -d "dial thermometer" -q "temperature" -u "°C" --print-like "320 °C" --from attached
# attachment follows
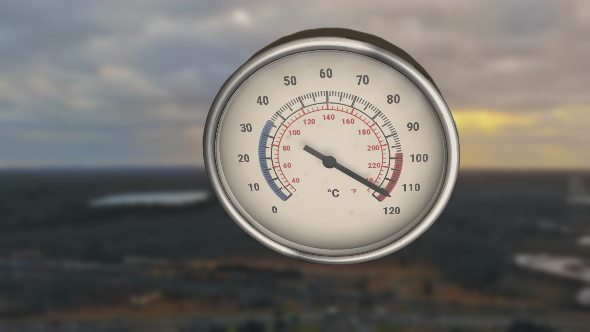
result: 115 °C
